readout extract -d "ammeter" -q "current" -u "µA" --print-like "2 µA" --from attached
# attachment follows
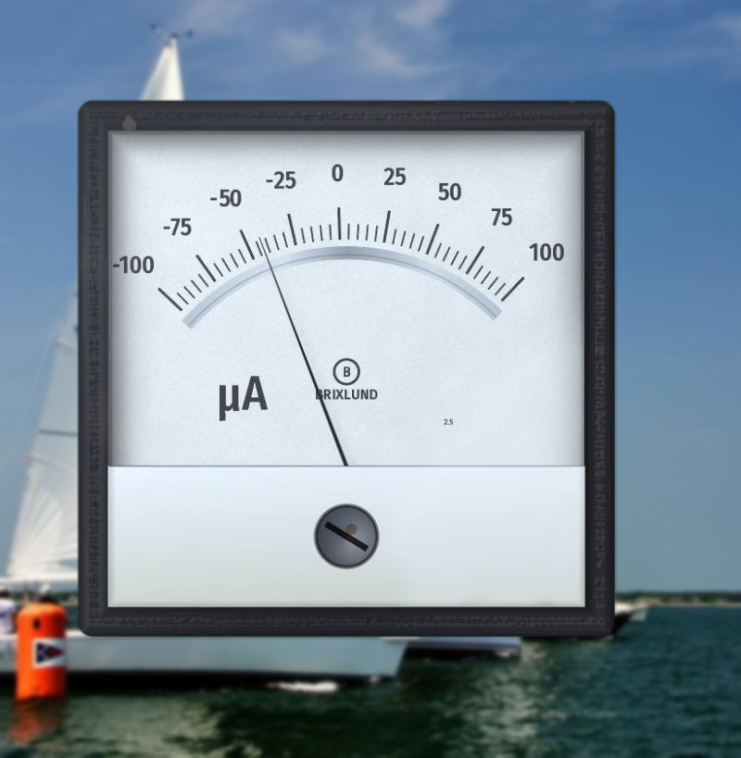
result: -42.5 µA
